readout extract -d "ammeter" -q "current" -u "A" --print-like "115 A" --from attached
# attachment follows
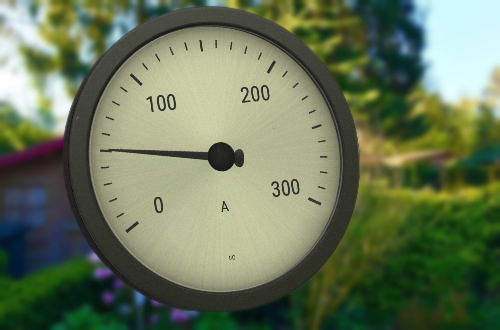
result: 50 A
